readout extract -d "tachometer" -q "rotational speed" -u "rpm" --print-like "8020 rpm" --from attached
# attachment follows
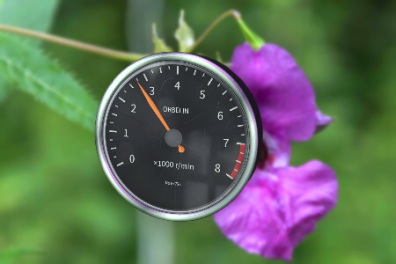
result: 2750 rpm
